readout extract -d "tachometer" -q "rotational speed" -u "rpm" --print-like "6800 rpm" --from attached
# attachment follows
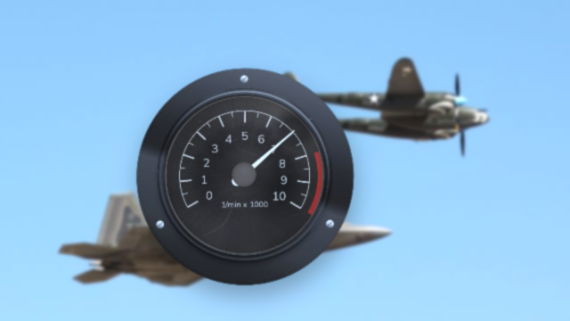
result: 7000 rpm
